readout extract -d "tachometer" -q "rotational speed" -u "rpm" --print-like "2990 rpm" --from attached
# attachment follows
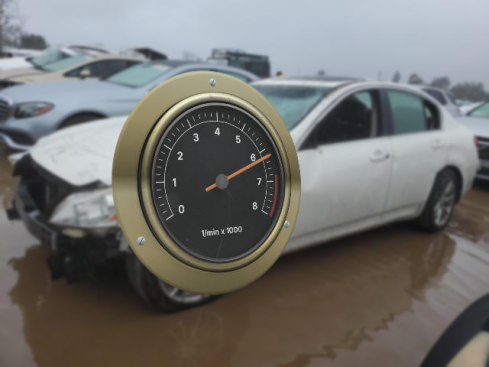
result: 6200 rpm
